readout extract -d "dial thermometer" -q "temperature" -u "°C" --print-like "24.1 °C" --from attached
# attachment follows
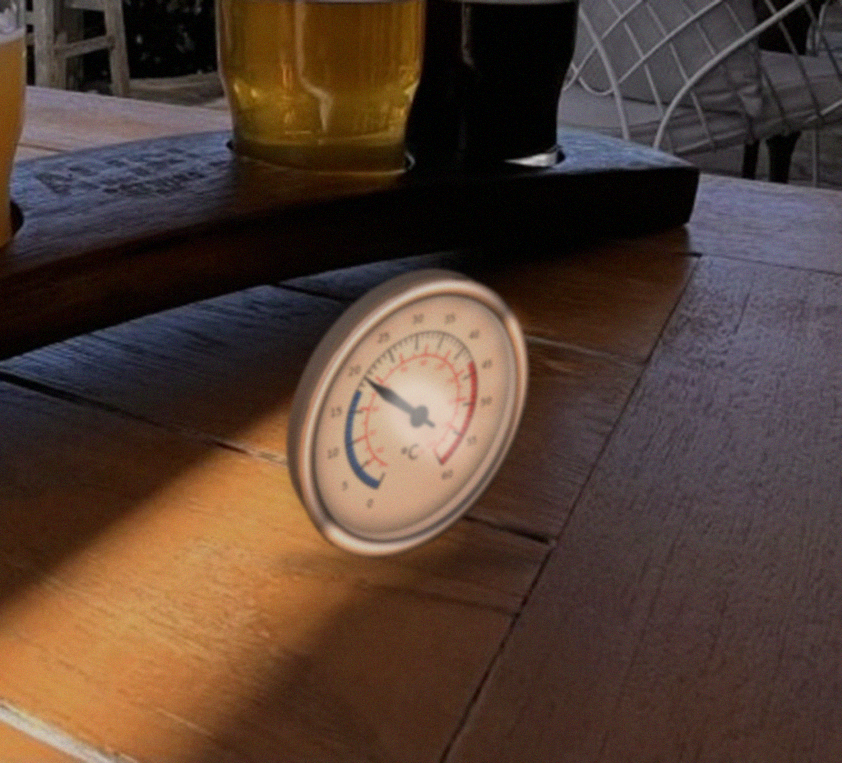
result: 20 °C
